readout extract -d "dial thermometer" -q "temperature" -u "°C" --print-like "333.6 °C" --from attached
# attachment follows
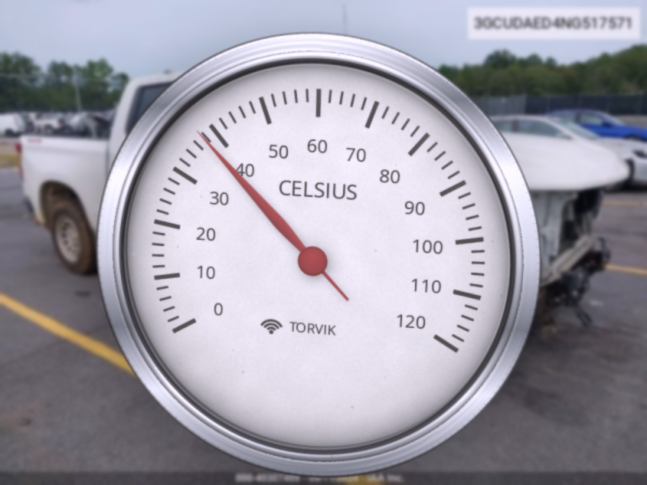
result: 38 °C
